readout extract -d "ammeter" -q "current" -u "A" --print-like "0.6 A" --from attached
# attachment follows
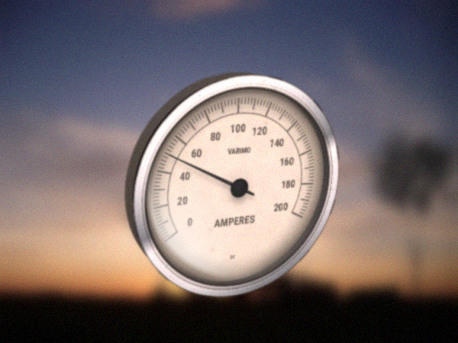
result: 50 A
